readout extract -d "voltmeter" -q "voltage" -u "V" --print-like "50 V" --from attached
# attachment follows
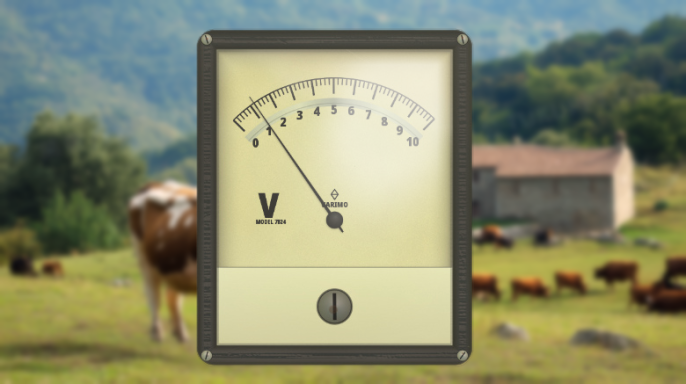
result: 1.2 V
